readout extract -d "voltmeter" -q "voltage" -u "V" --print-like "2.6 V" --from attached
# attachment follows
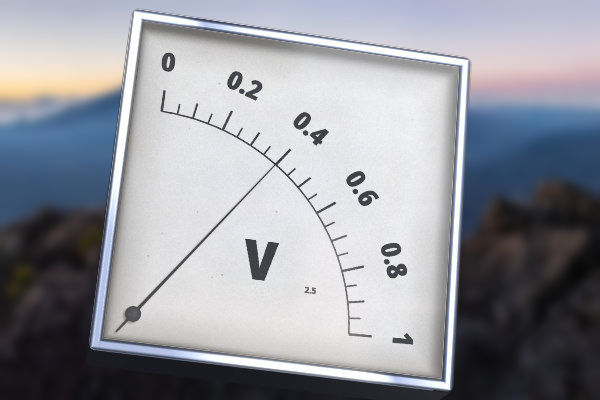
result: 0.4 V
